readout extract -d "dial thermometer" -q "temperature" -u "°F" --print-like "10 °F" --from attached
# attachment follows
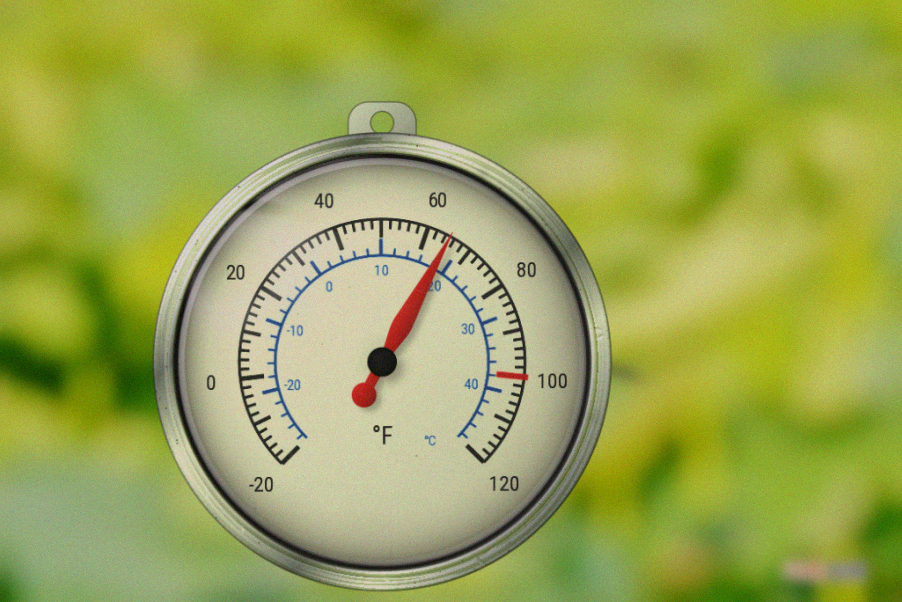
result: 65 °F
